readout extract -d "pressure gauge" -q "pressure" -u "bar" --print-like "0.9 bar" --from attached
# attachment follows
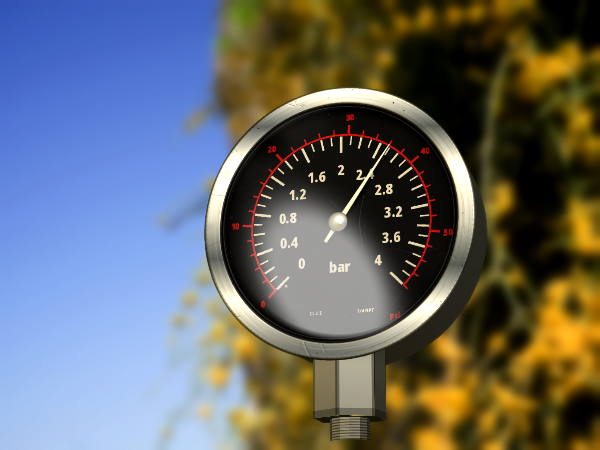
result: 2.5 bar
